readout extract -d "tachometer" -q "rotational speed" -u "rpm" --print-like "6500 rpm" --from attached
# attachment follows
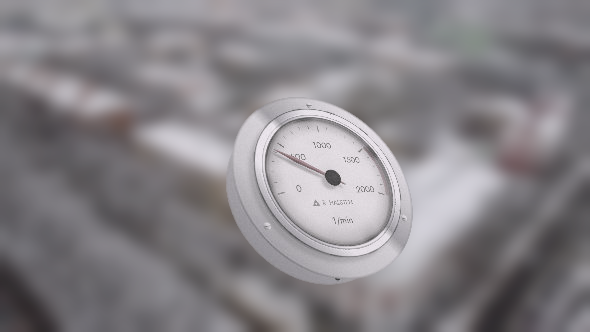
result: 400 rpm
